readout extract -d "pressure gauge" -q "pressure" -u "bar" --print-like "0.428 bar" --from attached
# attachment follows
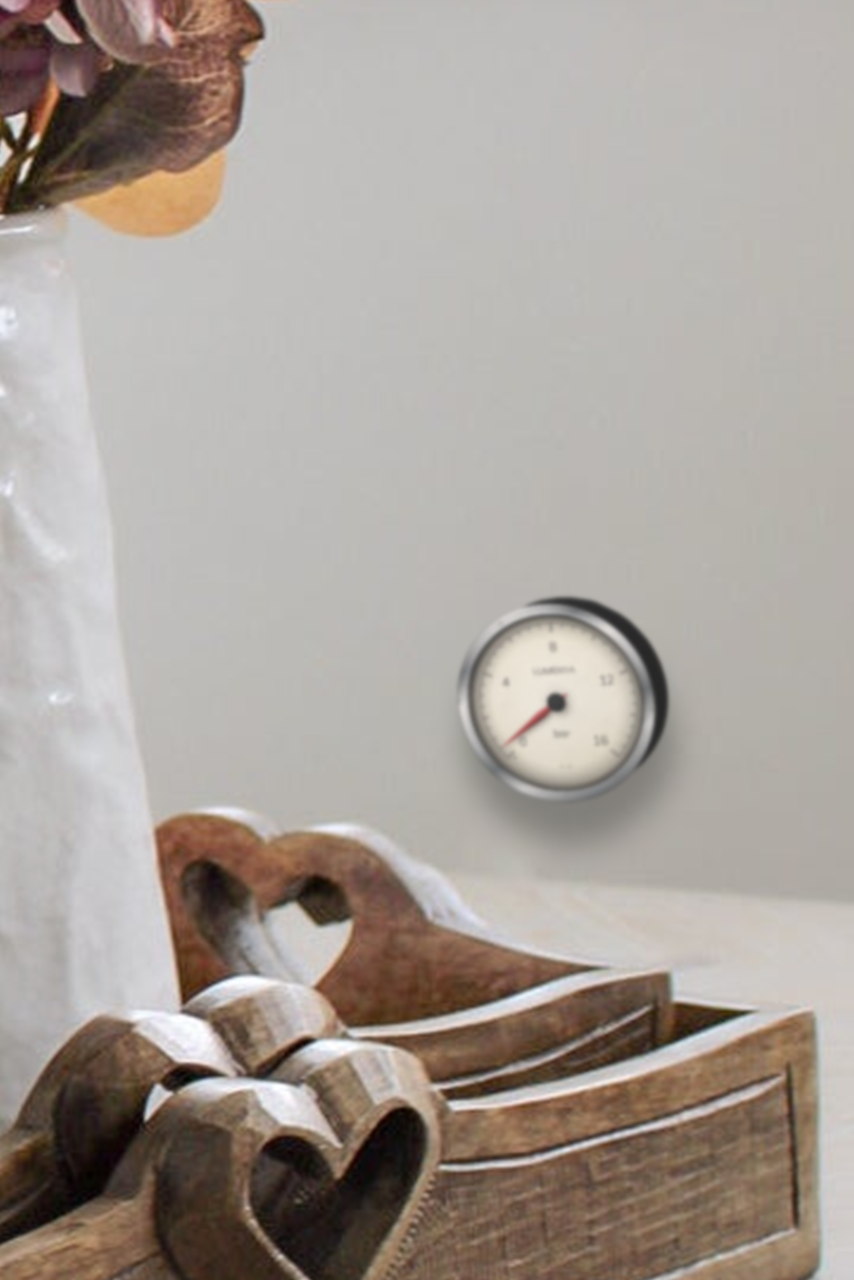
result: 0.5 bar
